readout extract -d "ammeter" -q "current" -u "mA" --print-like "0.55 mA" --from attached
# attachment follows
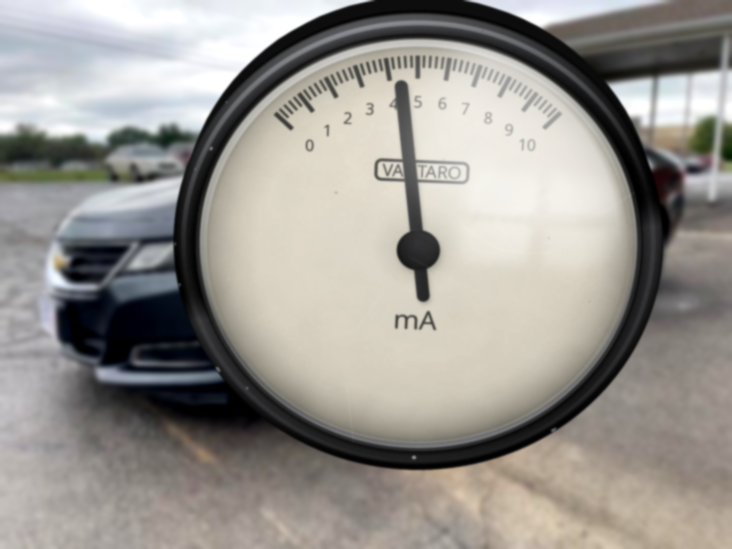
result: 4.4 mA
